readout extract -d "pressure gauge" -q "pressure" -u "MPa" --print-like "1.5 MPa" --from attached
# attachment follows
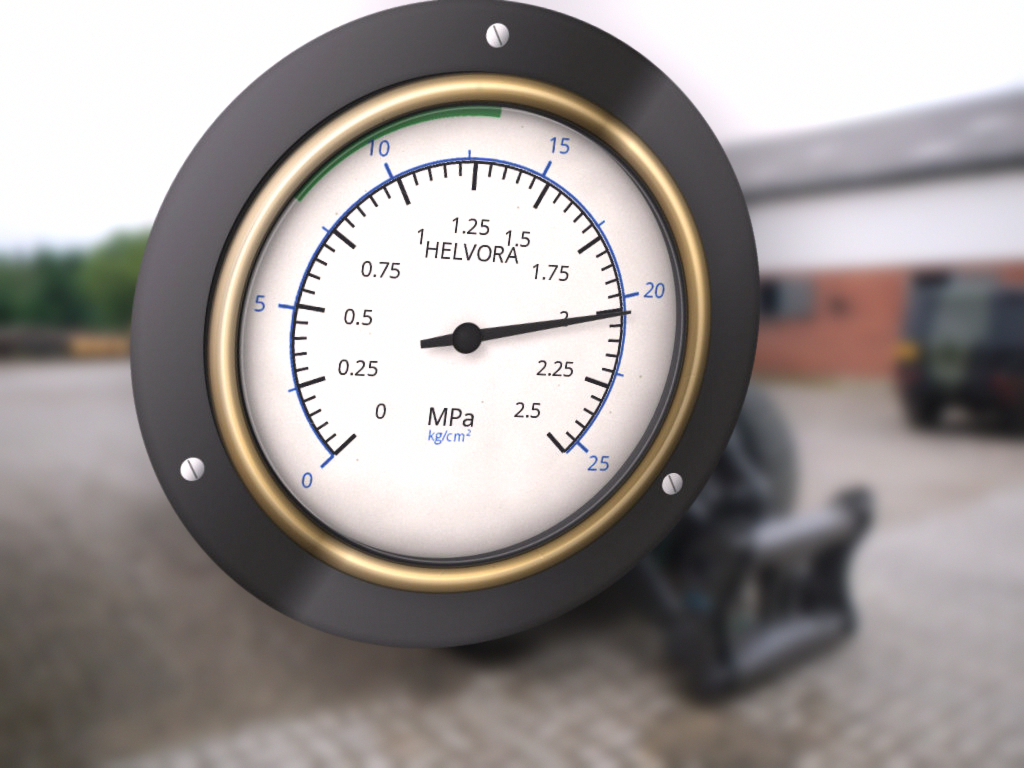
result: 2 MPa
